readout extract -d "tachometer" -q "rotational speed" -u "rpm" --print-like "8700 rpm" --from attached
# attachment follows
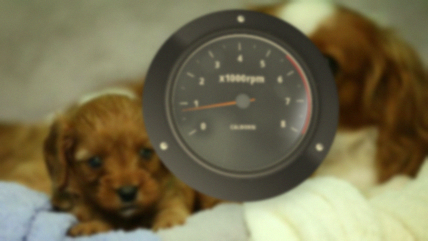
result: 750 rpm
